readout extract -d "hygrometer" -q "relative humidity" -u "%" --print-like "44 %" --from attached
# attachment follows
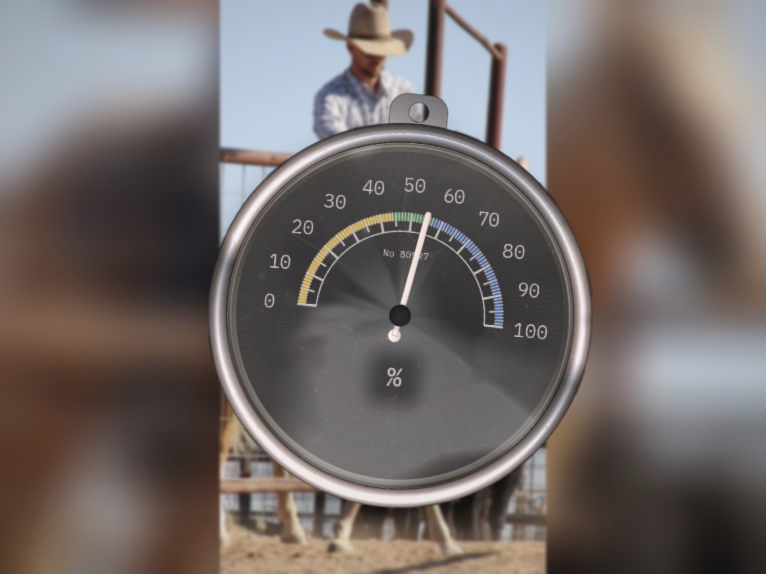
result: 55 %
